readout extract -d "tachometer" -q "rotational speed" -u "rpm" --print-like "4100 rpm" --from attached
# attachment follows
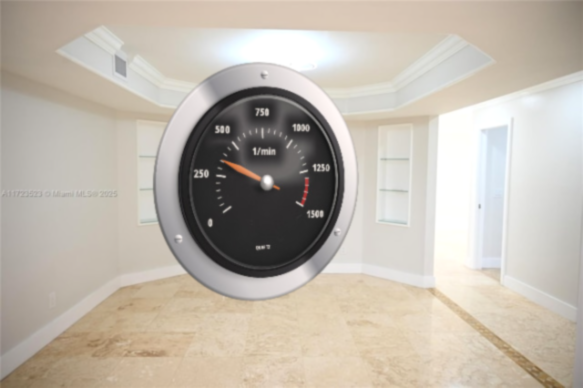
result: 350 rpm
